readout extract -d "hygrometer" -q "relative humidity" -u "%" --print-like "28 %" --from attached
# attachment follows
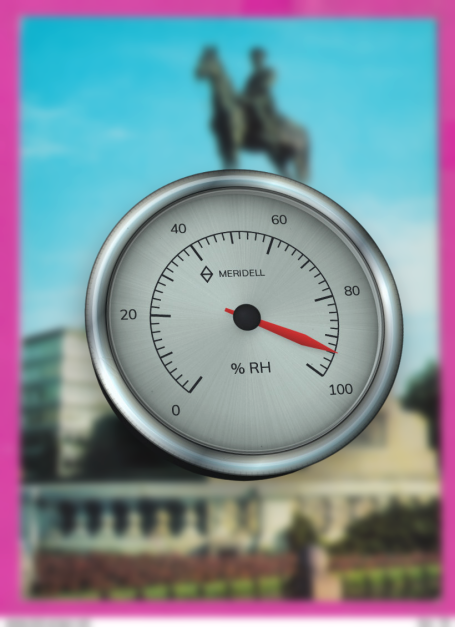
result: 94 %
